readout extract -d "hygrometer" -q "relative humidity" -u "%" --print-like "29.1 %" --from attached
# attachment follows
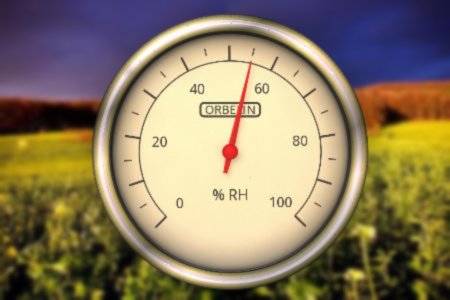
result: 55 %
